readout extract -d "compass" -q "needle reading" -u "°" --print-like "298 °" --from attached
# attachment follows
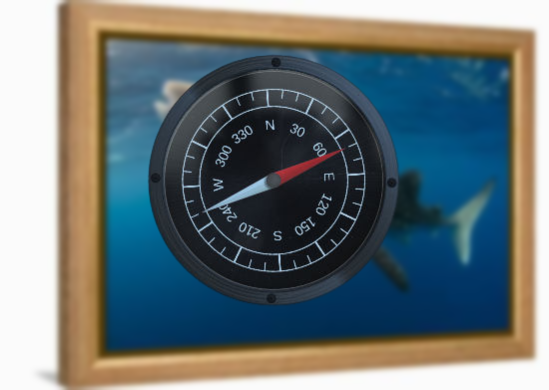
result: 70 °
